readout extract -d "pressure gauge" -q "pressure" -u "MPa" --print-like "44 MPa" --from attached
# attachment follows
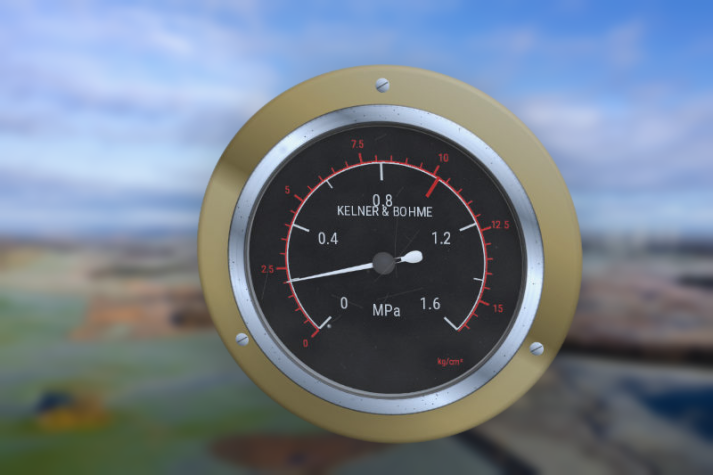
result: 0.2 MPa
